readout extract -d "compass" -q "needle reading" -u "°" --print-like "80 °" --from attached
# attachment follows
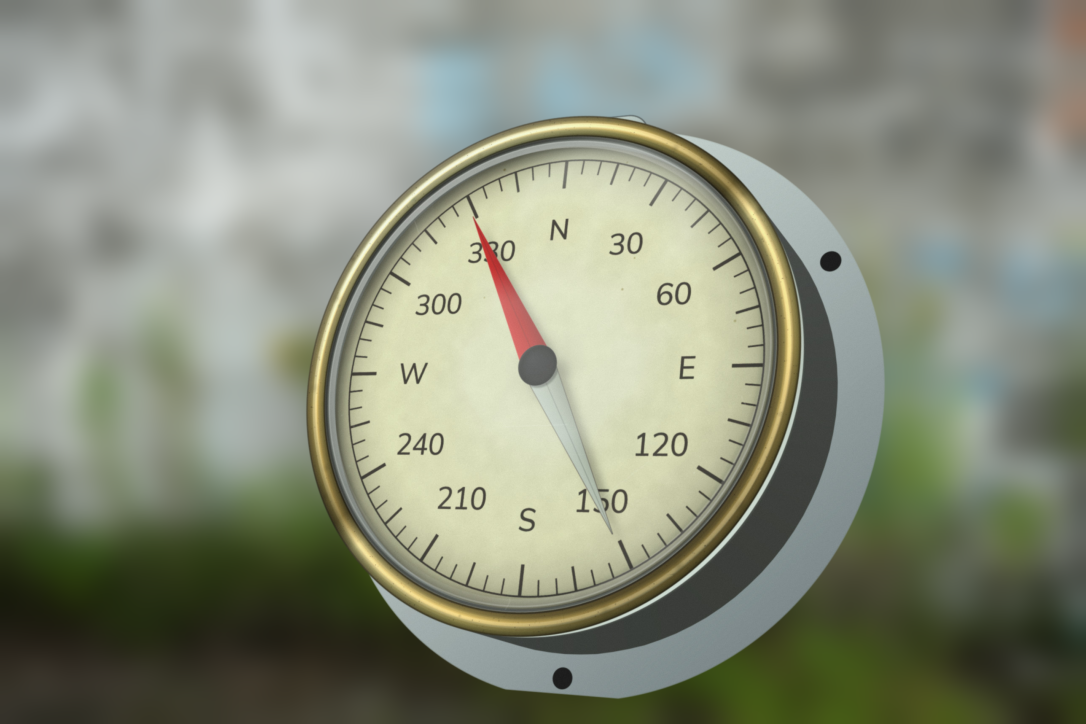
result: 330 °
